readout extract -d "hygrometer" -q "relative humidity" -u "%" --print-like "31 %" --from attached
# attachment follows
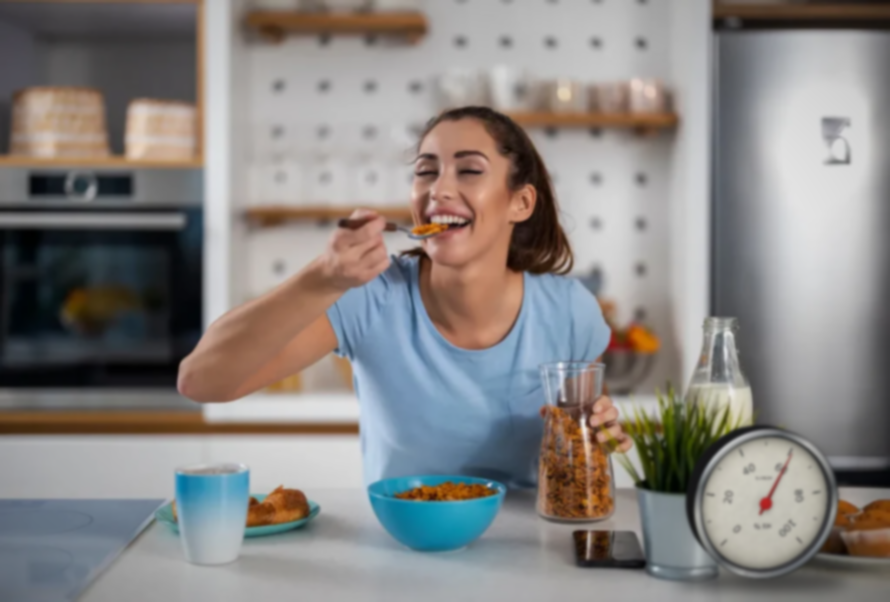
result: 60 %
